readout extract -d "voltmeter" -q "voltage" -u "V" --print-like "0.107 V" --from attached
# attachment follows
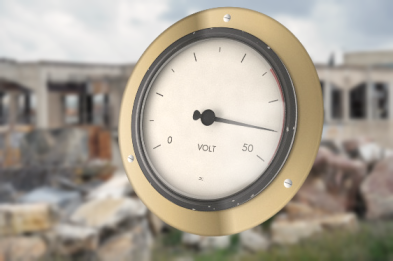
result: 45 V
